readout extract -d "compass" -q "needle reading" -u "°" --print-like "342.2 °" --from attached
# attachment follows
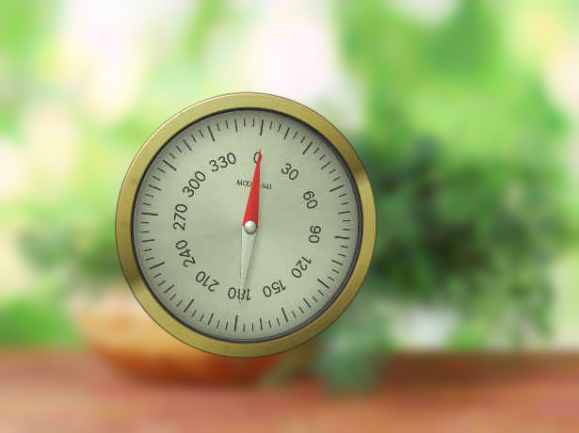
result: 0 °
